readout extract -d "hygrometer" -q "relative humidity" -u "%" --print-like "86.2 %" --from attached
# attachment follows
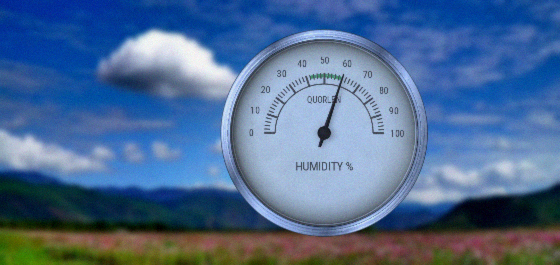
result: 60 %
